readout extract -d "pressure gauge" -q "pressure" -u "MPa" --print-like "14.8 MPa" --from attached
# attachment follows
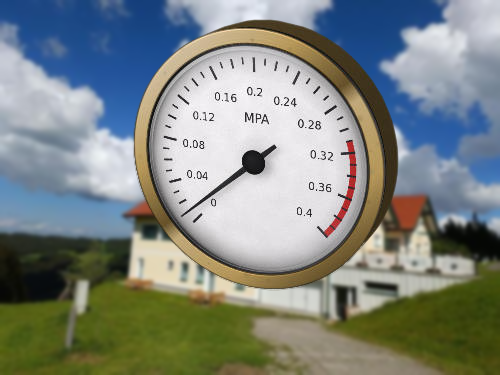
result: 0.01 MPa
